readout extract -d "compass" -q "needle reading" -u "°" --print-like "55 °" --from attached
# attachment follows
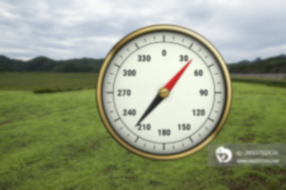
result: 40 °
